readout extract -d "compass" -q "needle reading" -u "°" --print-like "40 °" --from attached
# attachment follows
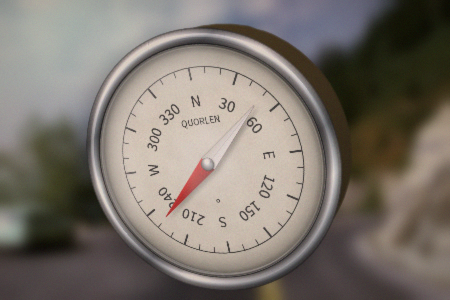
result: 230 °
